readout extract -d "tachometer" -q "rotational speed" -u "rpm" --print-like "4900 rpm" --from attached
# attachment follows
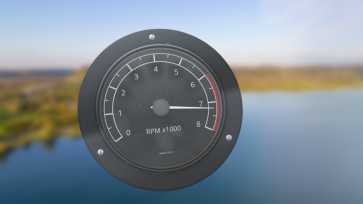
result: 7250 rpm
